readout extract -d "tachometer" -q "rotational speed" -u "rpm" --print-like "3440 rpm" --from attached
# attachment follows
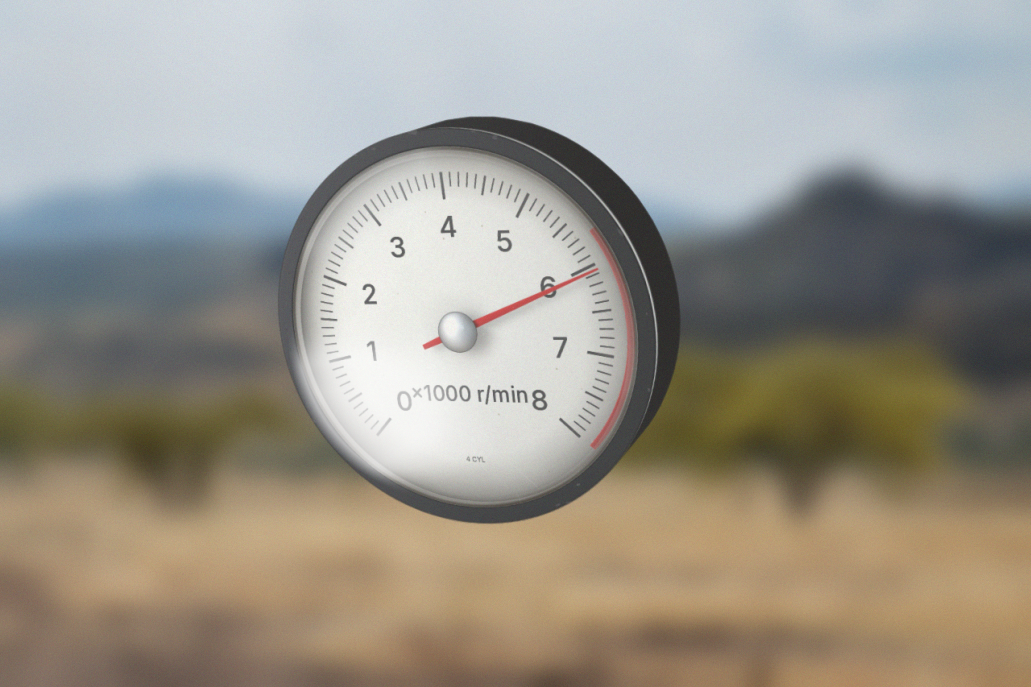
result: 6050 rpm
